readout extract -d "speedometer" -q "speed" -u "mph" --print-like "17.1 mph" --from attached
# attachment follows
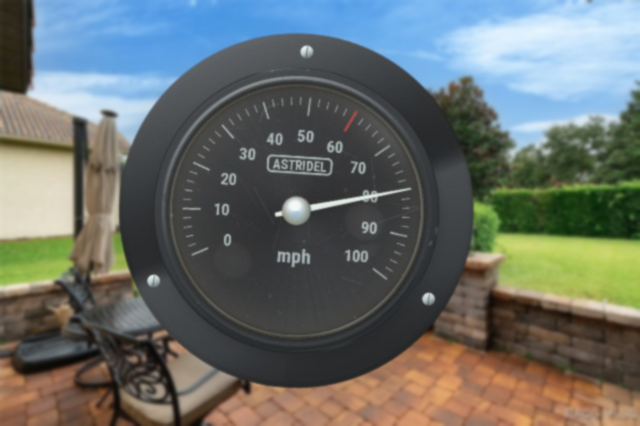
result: 80 mph
